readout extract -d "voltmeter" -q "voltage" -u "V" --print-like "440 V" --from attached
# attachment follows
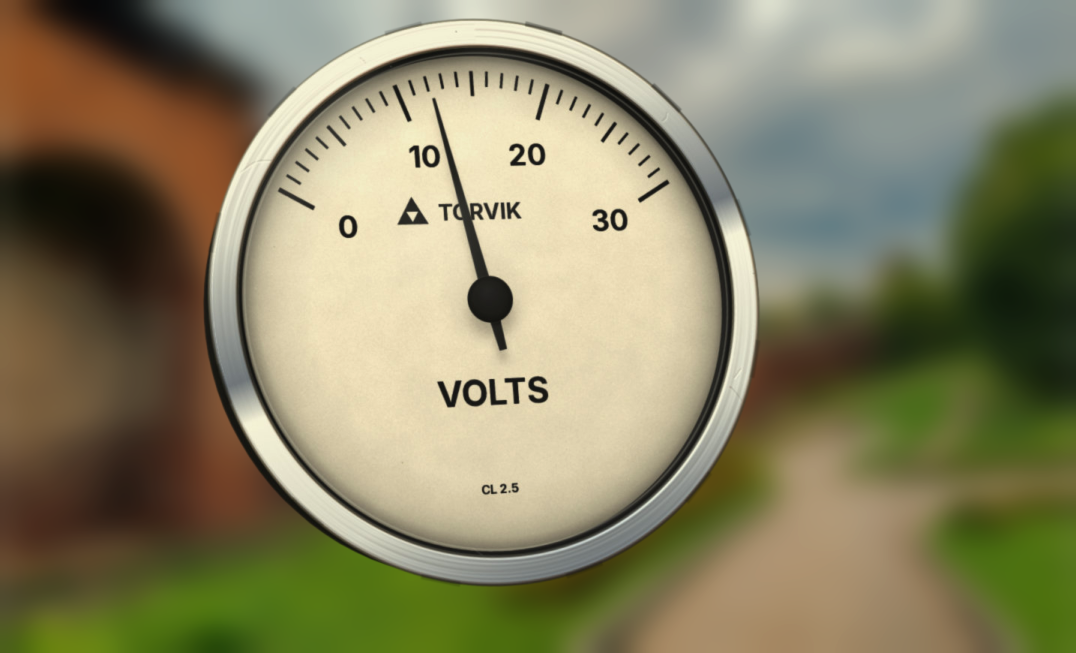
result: 12 V
